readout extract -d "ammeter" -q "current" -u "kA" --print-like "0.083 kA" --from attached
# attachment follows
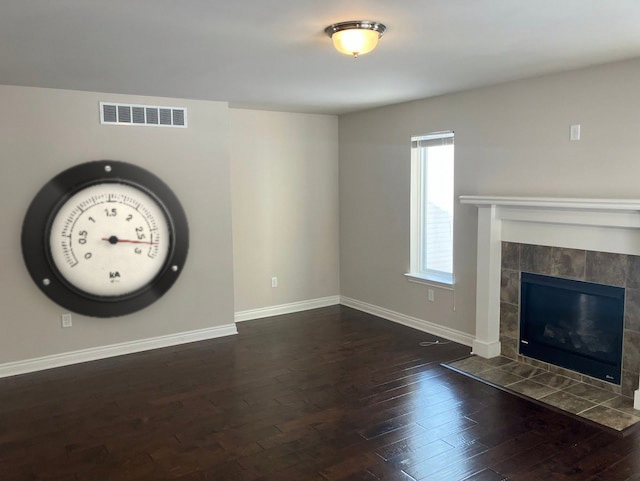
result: 2.75 kA
